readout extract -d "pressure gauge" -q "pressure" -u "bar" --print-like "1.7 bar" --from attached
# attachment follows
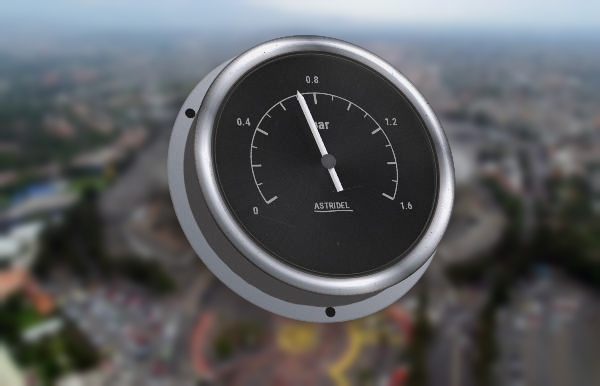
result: 0.7 bar
